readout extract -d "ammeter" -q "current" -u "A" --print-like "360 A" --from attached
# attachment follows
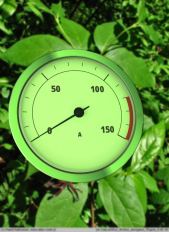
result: 0 A
